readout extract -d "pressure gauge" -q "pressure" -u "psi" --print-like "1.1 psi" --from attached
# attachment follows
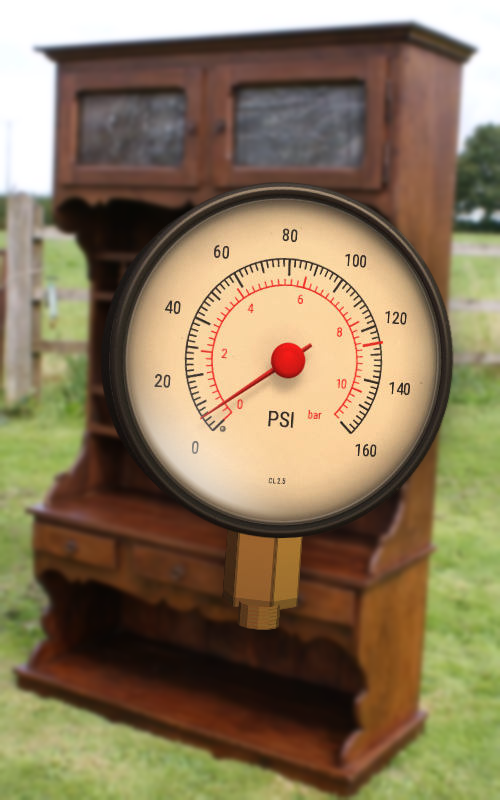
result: 6 psi
